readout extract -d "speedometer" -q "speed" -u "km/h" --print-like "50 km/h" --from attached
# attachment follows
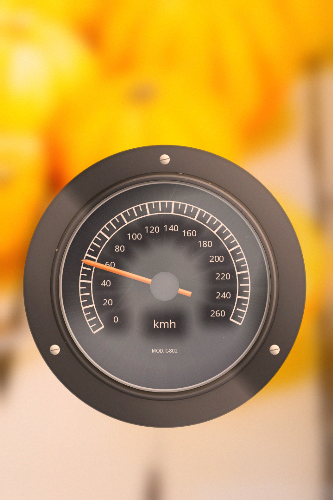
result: 55 km/h
